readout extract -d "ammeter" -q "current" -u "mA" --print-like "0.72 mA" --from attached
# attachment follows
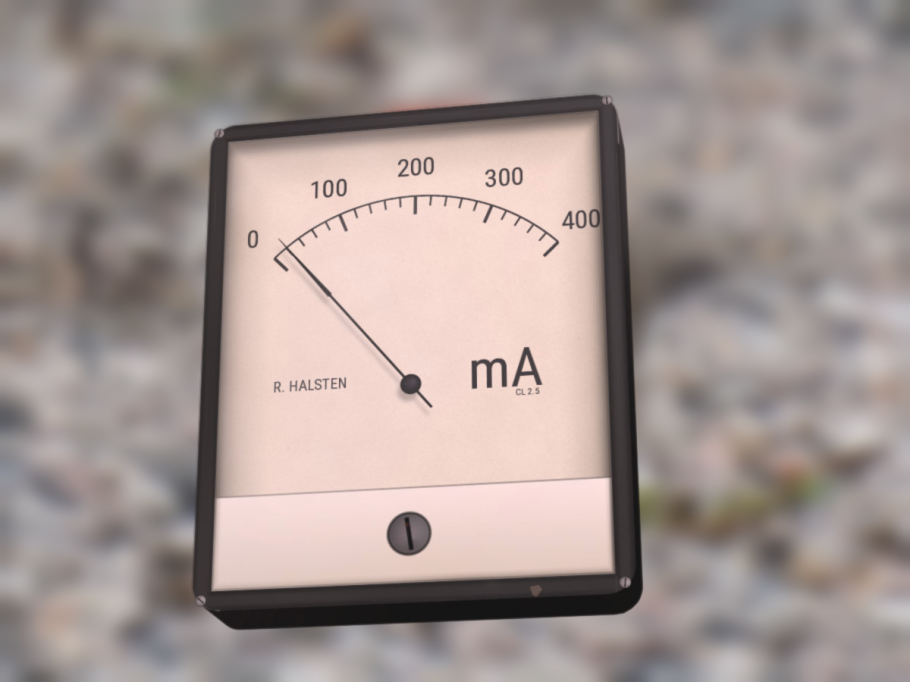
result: 20 mA
